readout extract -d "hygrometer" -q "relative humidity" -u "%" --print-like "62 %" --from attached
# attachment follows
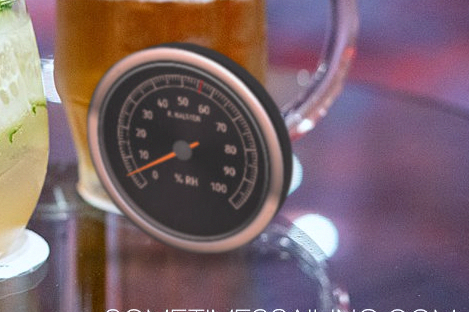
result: 5 %
